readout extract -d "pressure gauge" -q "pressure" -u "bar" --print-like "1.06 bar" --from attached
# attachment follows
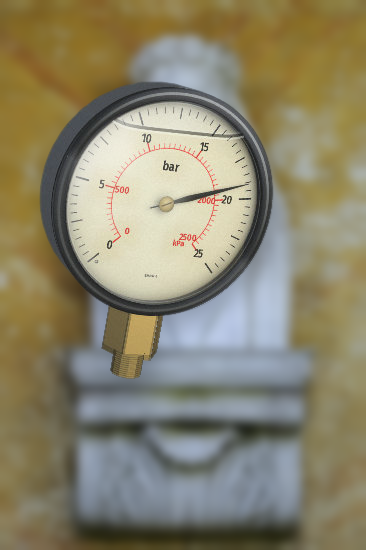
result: 19 bar
